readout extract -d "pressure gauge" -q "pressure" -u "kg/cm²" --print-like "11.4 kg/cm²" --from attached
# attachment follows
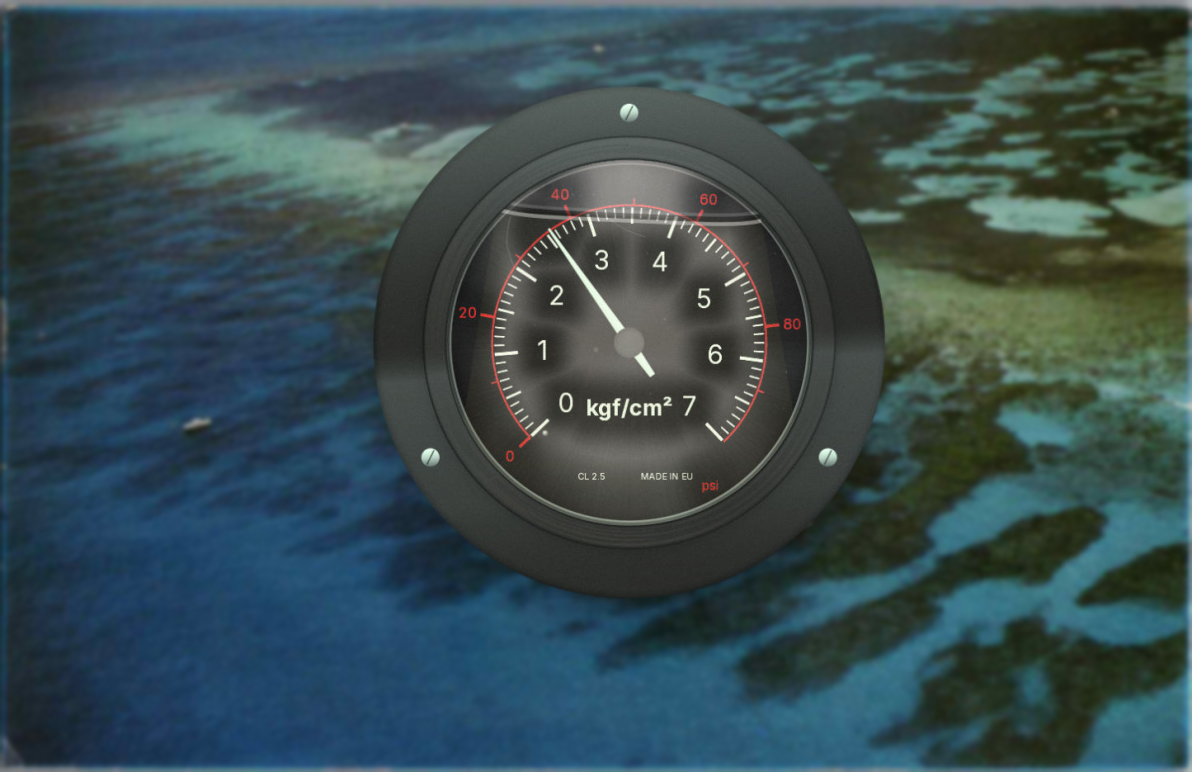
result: 2.55 kg/cm²
